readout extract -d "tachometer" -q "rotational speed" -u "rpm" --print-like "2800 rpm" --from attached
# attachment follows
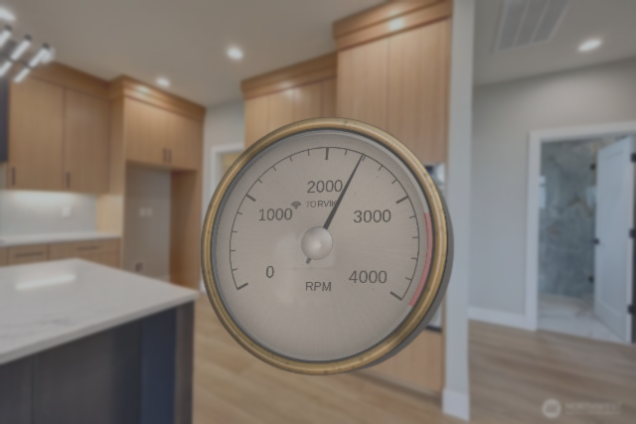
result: 2400 rpm
